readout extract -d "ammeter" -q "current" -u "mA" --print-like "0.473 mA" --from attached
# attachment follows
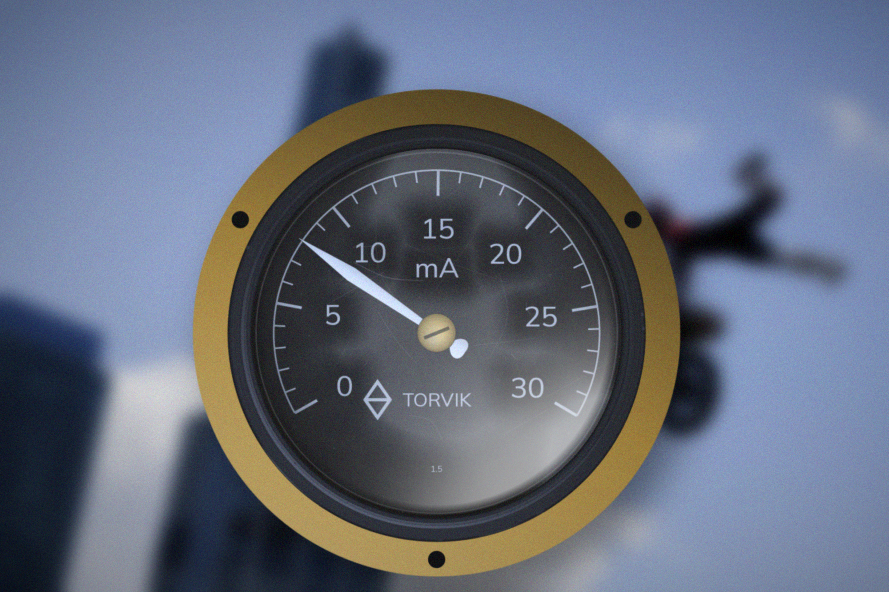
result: 8 mA
